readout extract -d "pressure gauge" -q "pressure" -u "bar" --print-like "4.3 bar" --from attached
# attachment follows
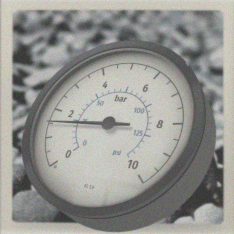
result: 1.5 bar
